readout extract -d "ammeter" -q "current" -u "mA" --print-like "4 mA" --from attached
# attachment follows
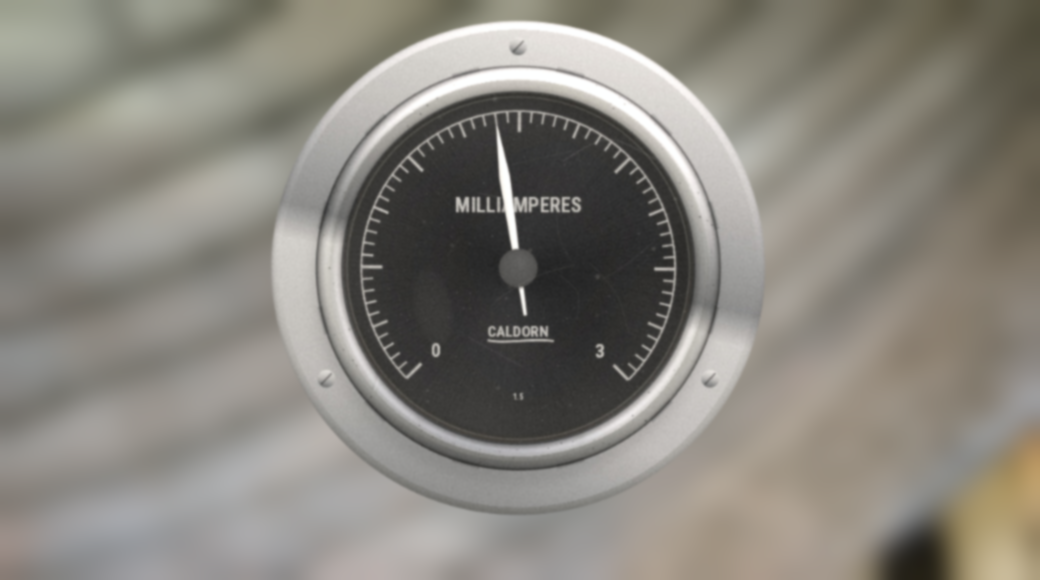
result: 1.4 mA
